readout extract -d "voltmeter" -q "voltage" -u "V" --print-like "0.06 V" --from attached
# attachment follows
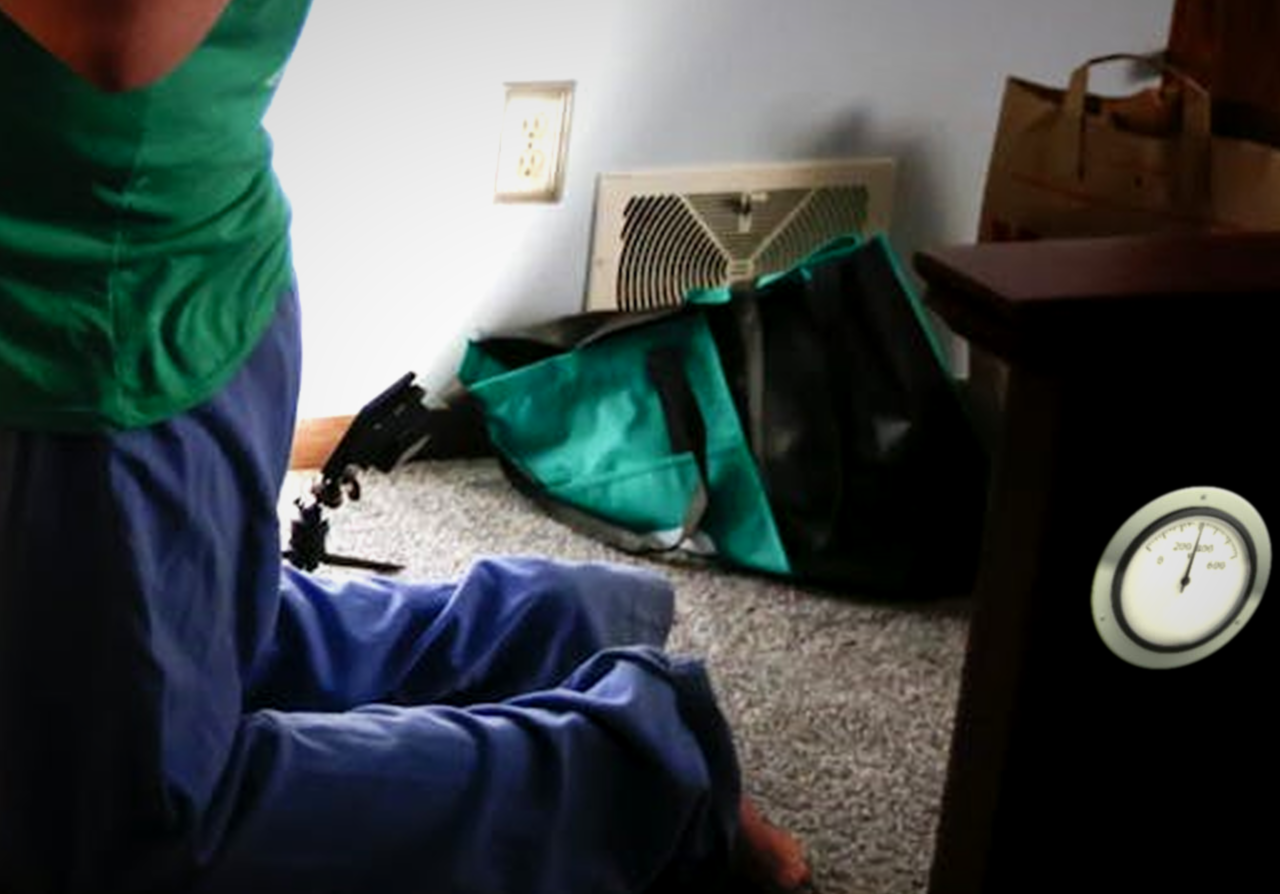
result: 300 V
